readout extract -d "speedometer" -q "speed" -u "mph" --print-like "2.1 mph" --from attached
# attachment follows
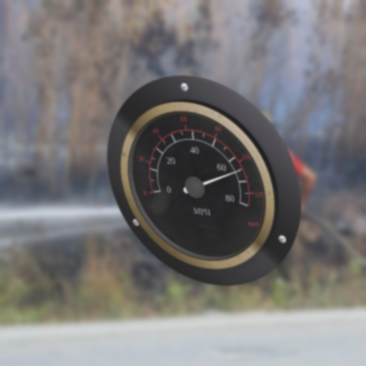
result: 65 mph
